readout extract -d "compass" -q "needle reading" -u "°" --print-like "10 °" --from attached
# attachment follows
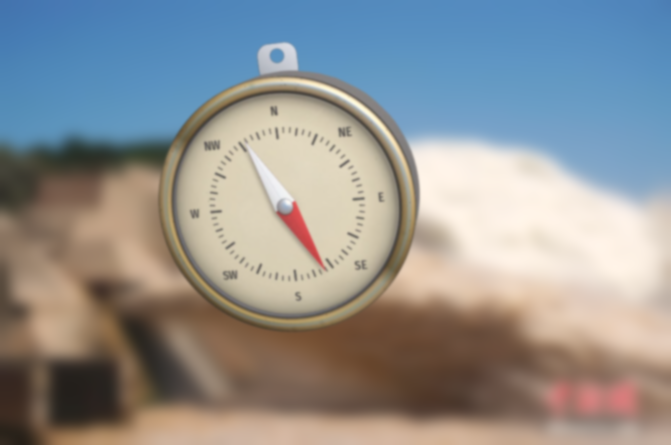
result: 155 °
